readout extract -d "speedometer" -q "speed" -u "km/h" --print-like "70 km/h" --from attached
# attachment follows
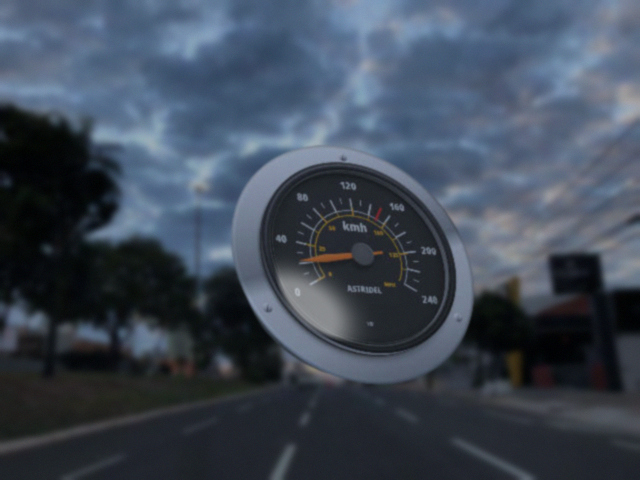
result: 20 km/h
